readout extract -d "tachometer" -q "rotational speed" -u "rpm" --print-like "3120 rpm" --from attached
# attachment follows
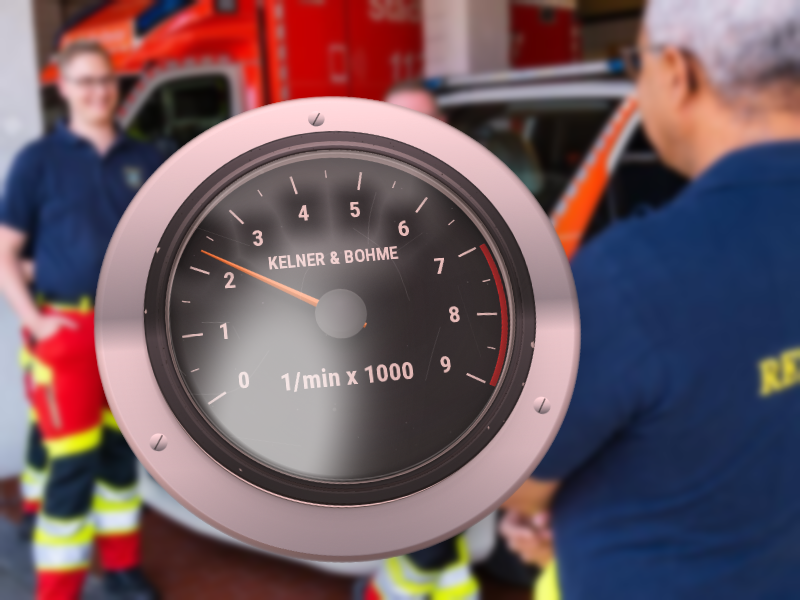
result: 2250 rpm
